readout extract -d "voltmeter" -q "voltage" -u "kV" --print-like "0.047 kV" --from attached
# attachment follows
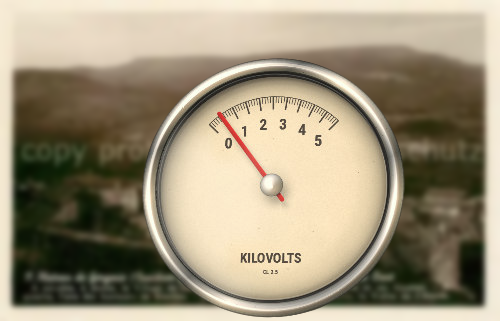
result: 0.5 kV
